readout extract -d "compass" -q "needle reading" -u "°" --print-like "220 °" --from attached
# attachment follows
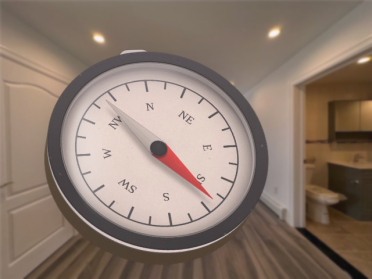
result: 142.5 °
